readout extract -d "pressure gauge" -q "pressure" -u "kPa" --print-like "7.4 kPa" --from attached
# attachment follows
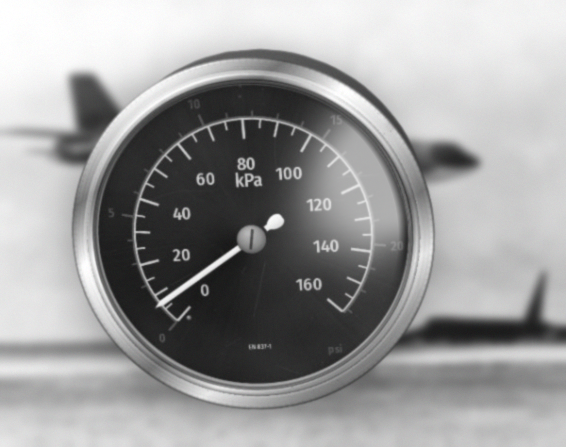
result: 7.5 kPa
